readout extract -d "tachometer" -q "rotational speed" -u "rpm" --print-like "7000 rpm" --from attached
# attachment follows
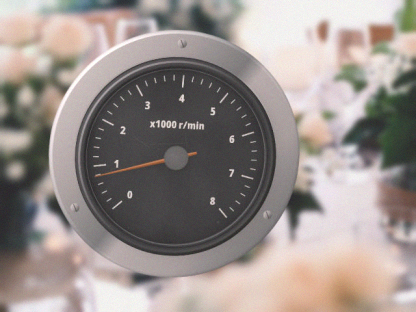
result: 800 rpm
